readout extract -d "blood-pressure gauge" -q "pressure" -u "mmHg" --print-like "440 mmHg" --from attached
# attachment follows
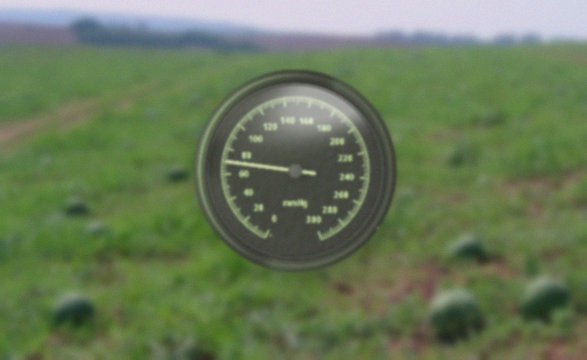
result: 70 mmHg
